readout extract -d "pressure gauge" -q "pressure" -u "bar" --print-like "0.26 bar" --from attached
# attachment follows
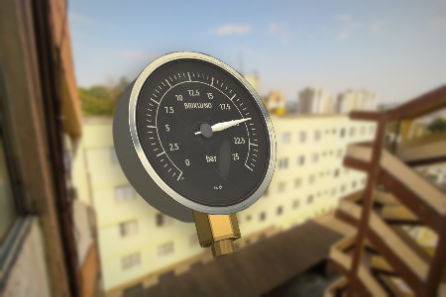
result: 20 bar
